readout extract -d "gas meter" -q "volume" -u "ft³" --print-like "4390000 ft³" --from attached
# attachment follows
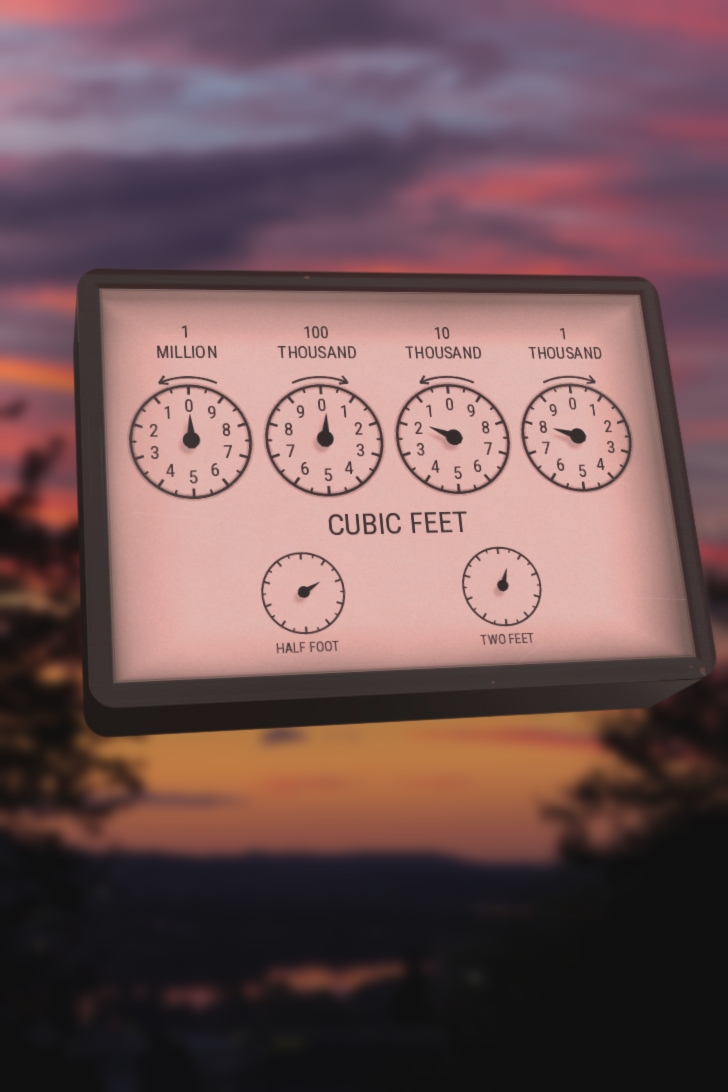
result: 1800 ft³
